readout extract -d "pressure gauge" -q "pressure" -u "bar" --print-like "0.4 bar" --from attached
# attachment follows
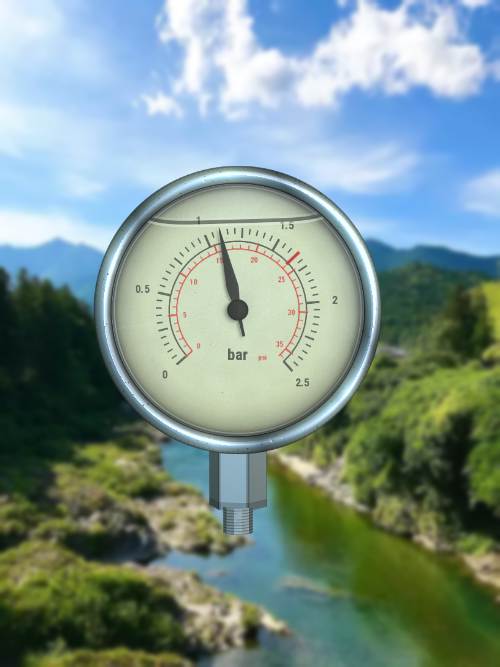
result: 1.1 bar
